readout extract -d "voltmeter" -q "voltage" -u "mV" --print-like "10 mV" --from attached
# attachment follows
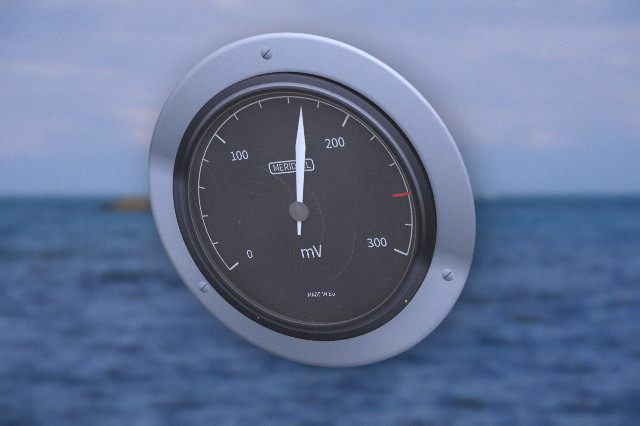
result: 170 mV
